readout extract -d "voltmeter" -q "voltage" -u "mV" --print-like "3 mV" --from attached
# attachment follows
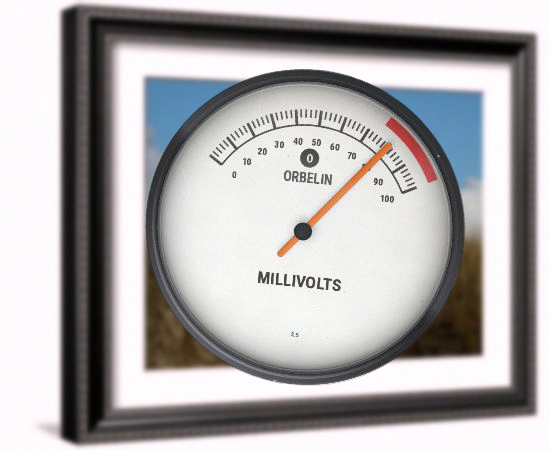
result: 80 mV
